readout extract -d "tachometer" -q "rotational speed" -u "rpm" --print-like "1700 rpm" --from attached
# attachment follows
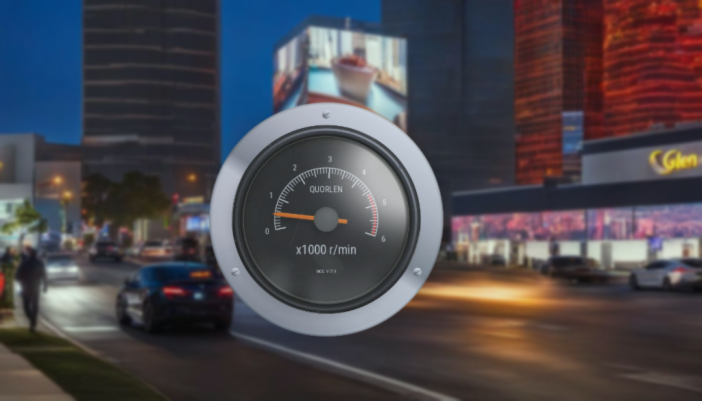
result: 500 rpm
